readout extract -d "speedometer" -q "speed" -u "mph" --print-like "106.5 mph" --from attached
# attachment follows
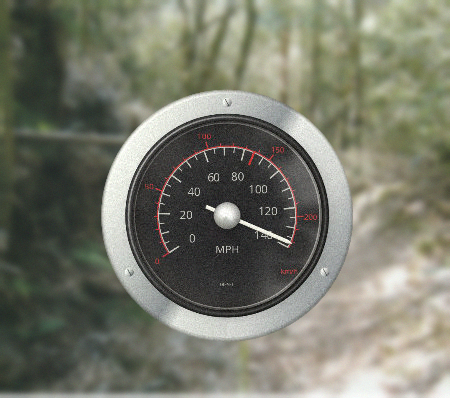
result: 137.5 mph
